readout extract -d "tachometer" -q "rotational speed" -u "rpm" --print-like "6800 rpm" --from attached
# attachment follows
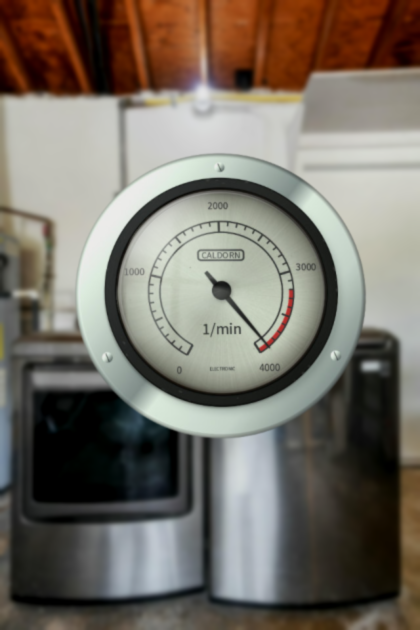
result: 3900 rpm
